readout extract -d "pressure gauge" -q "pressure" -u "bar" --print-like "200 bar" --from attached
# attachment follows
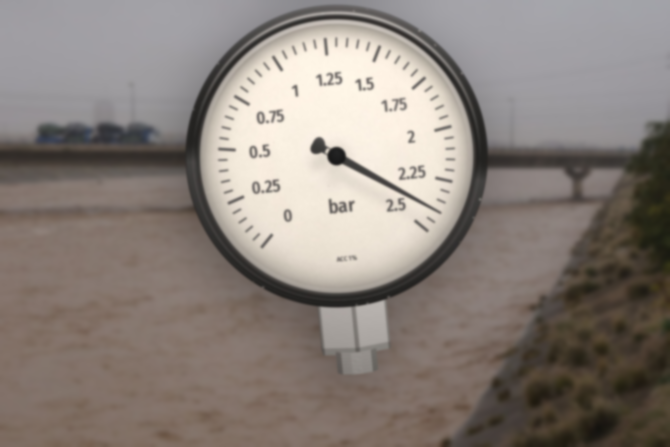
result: 2.4 bar
